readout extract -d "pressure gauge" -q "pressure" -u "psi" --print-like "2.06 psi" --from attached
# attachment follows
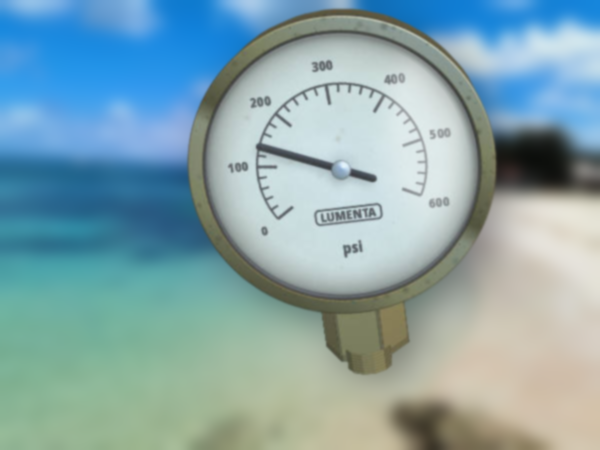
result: 140 psi
